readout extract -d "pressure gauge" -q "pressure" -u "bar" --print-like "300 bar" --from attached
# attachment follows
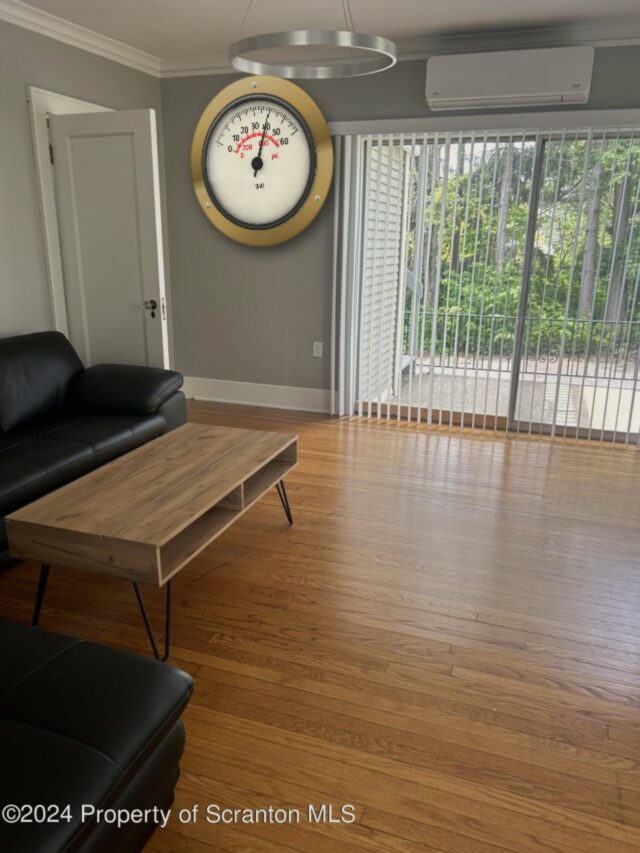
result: 40 bar
